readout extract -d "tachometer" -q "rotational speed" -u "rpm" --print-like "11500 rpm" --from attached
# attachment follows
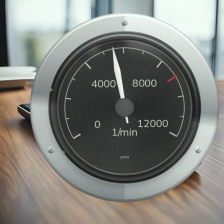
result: 5500 rpm
